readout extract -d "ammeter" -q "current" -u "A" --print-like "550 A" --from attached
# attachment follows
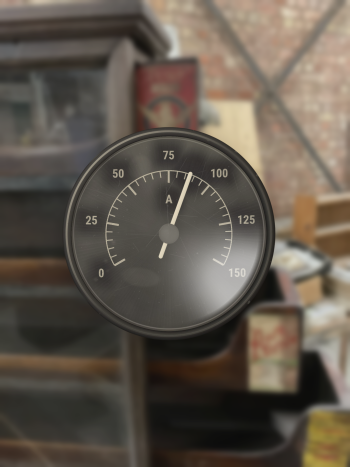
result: 87.5 A
